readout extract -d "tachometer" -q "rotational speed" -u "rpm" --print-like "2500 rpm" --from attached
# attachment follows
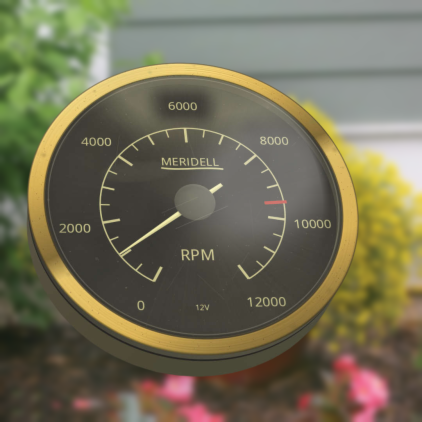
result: 1000 rpm
